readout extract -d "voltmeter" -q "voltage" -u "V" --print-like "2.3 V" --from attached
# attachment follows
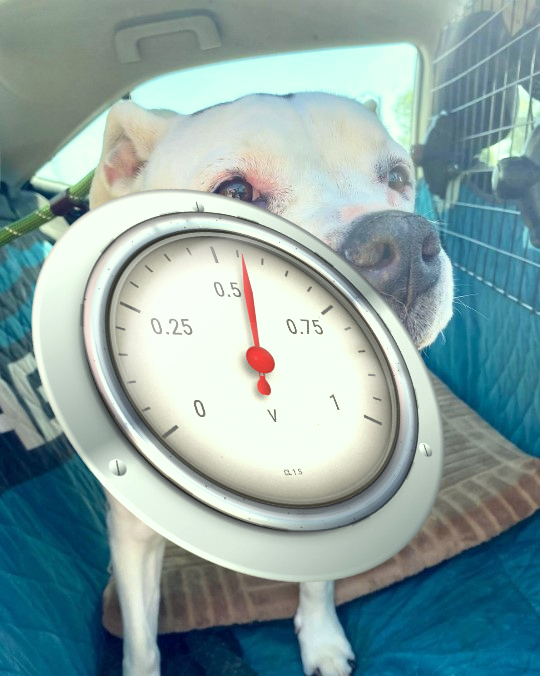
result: 0.55 V
